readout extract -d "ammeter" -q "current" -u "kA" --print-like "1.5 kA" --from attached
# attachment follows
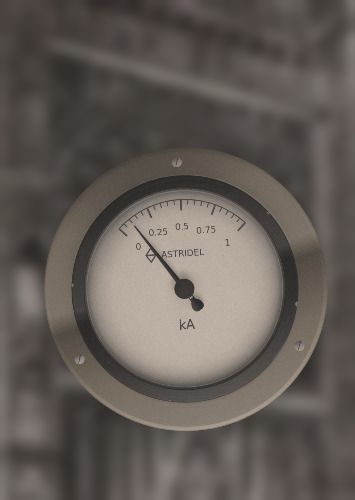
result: 0.1 kA
